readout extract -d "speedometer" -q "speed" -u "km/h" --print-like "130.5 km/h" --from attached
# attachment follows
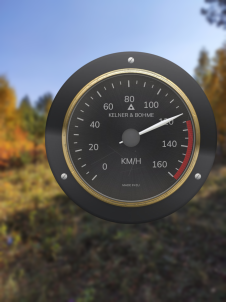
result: 120 km/h
